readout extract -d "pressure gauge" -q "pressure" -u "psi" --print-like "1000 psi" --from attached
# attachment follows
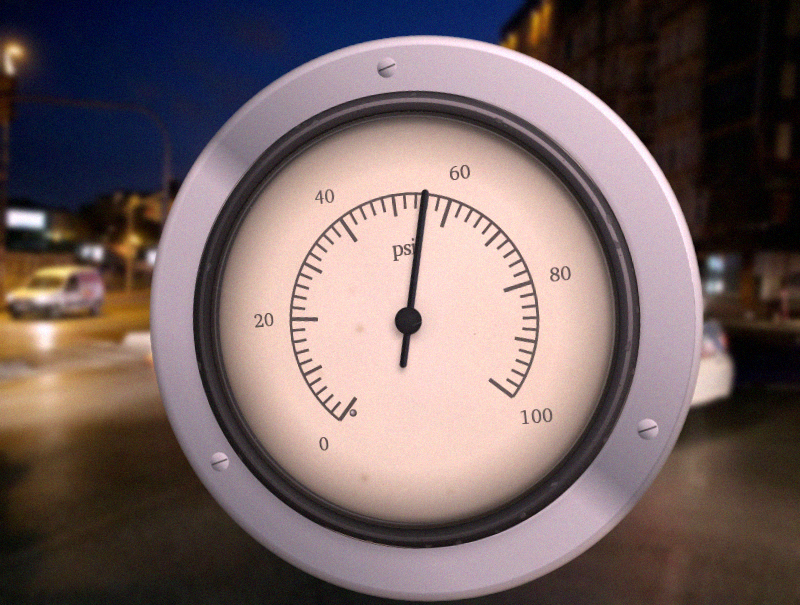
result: 56 psi
